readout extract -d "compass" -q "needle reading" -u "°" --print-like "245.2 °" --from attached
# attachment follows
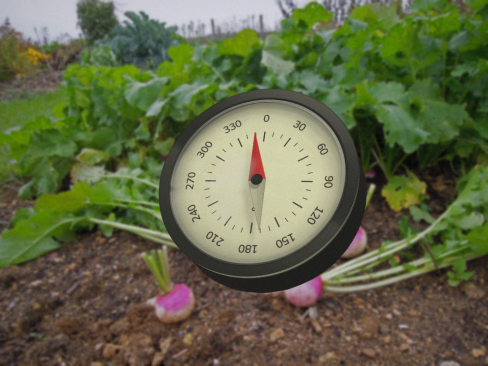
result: 350 °
